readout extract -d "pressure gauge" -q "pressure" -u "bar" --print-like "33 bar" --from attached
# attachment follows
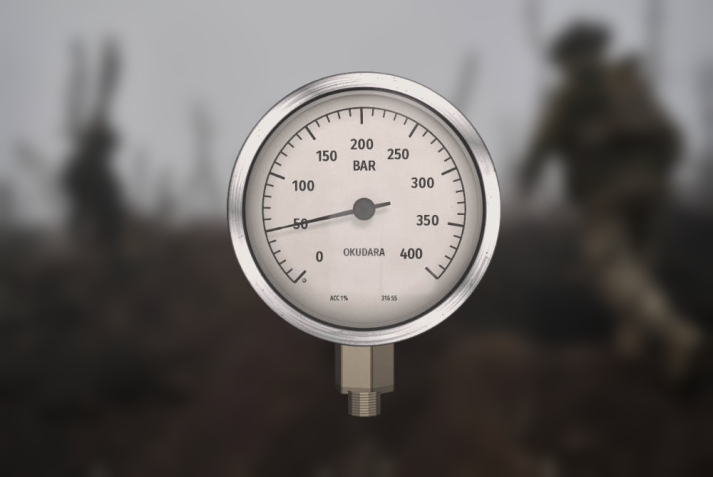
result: 50 bar
